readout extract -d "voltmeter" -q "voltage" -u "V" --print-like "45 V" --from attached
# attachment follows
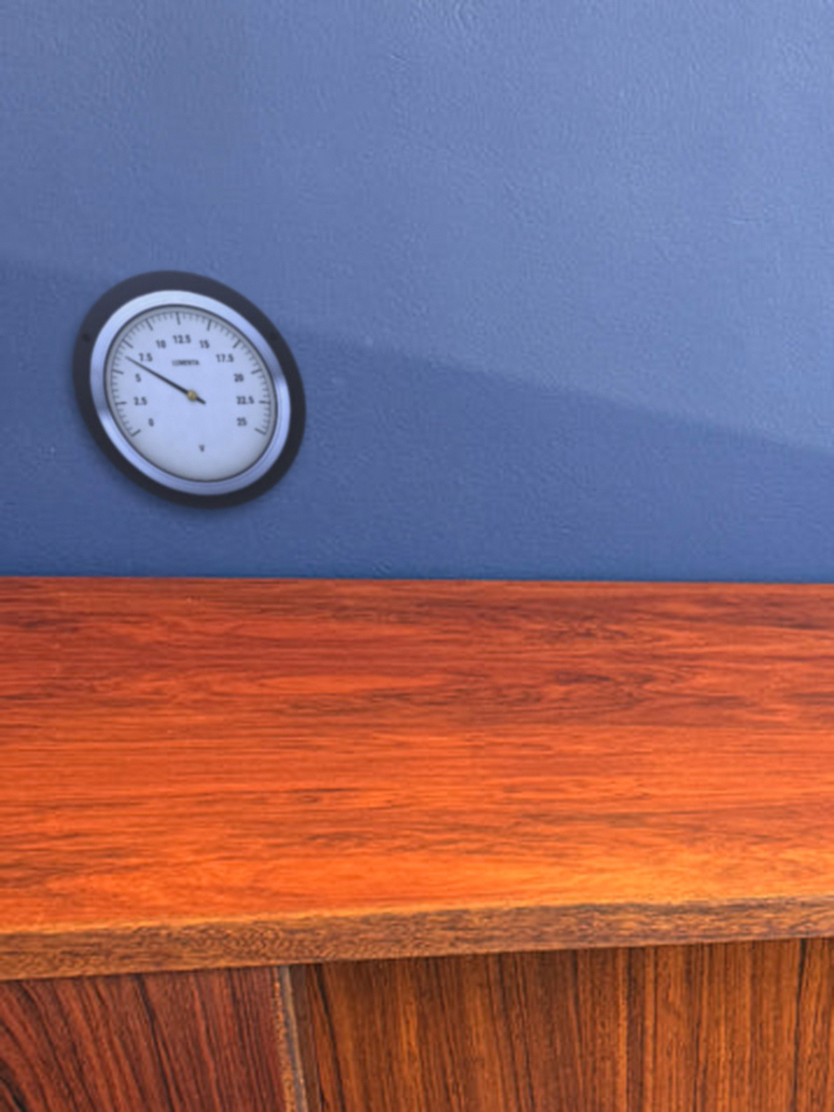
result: 6.5 V
